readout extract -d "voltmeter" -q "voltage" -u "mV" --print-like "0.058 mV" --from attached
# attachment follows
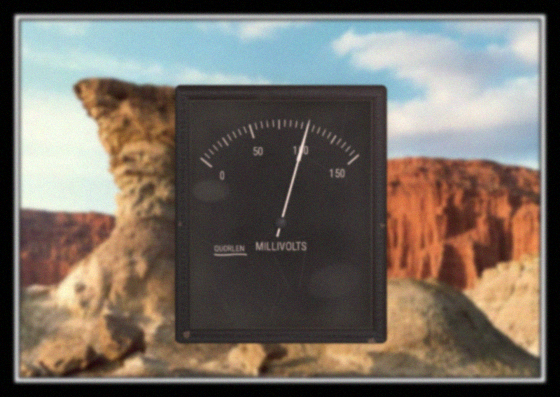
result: 100 mV
